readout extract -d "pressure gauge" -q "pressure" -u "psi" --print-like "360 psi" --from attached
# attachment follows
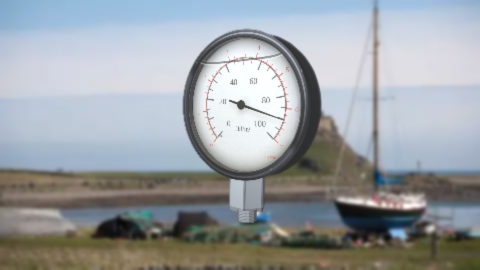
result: 90 psi
